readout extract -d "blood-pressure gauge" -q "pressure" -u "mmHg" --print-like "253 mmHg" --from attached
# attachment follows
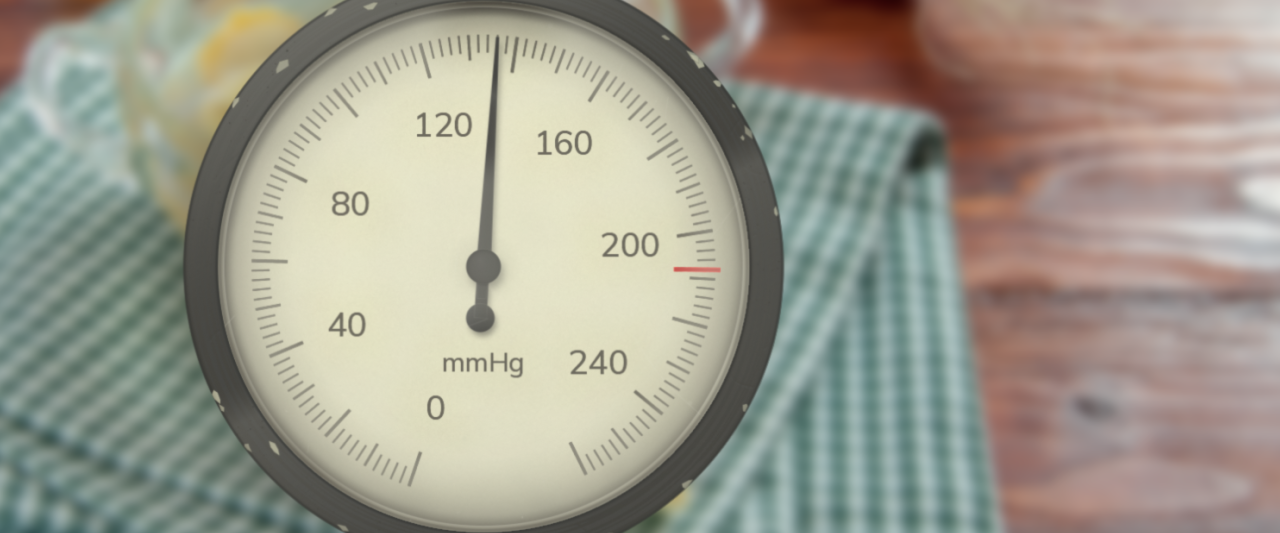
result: 136 mmHg
